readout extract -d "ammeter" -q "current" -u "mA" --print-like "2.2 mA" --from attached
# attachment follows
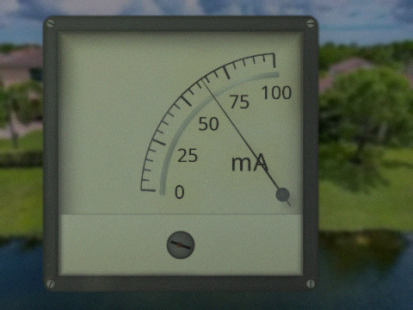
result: 62.5 mA
